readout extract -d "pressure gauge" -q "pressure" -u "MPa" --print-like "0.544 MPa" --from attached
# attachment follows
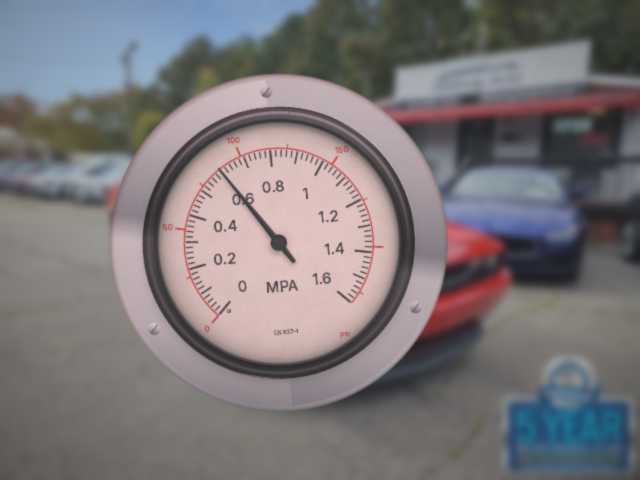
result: 0.6 MPa
